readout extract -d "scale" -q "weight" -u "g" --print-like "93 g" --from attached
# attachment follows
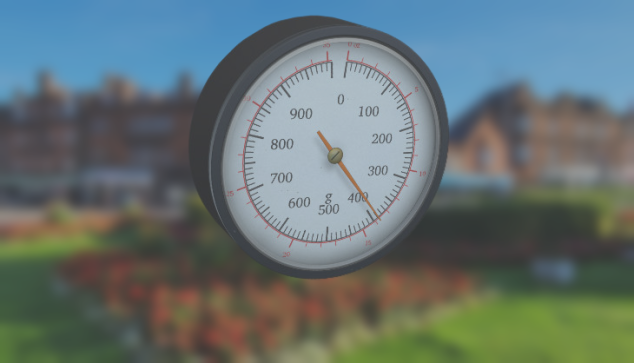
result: 390 g
